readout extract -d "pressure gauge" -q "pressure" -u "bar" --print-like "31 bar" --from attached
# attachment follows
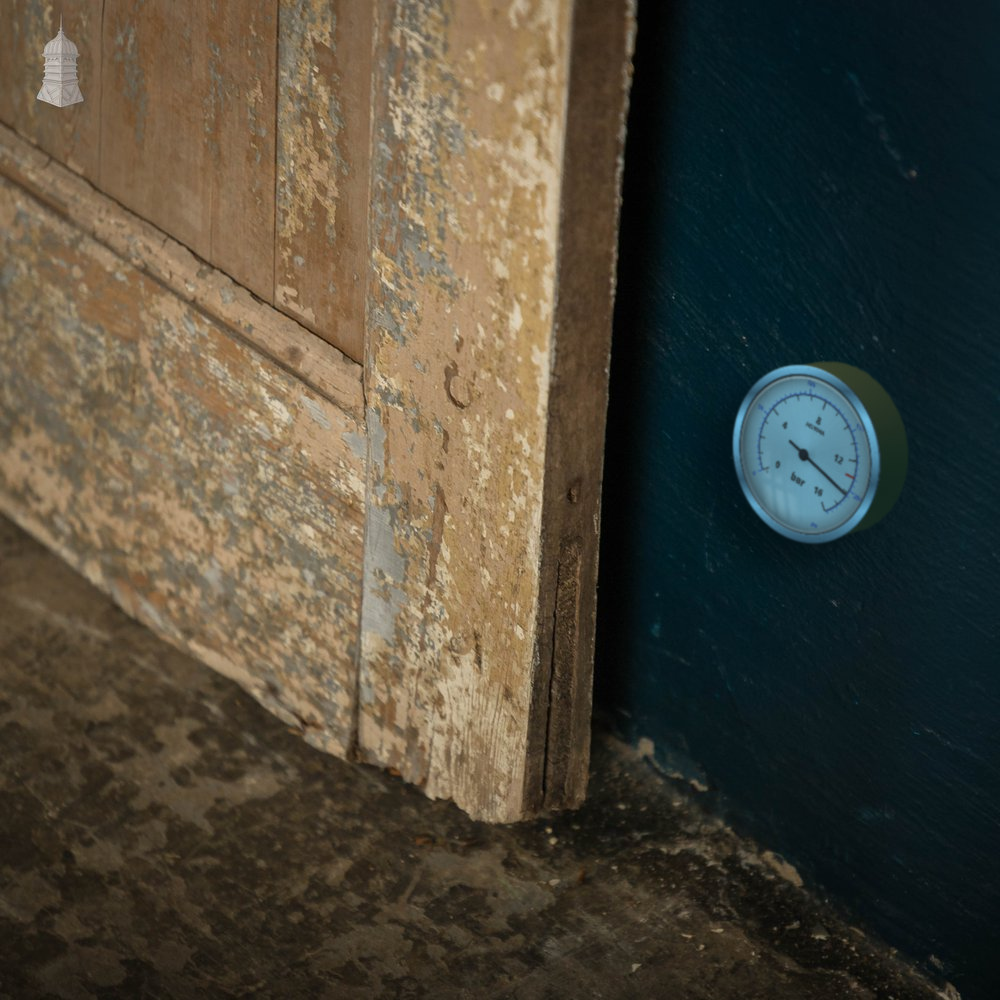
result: 14 bar
